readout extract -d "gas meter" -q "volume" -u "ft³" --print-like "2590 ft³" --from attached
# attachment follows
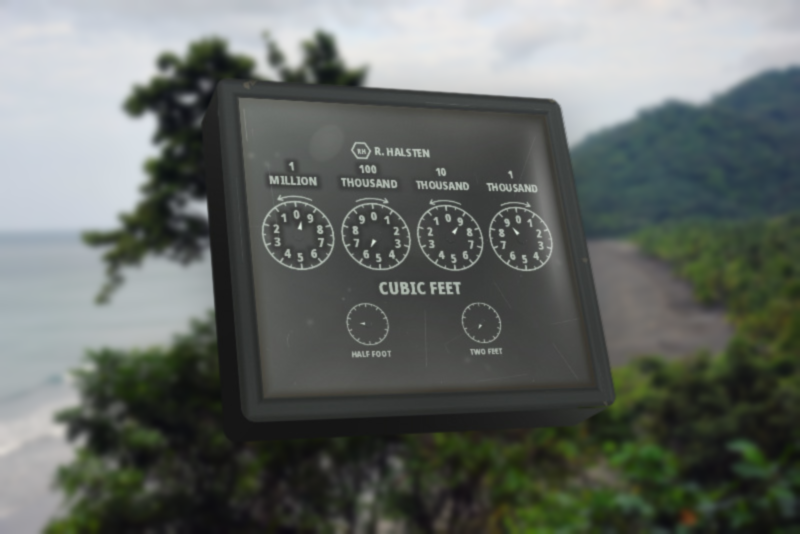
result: 958900 ft³
